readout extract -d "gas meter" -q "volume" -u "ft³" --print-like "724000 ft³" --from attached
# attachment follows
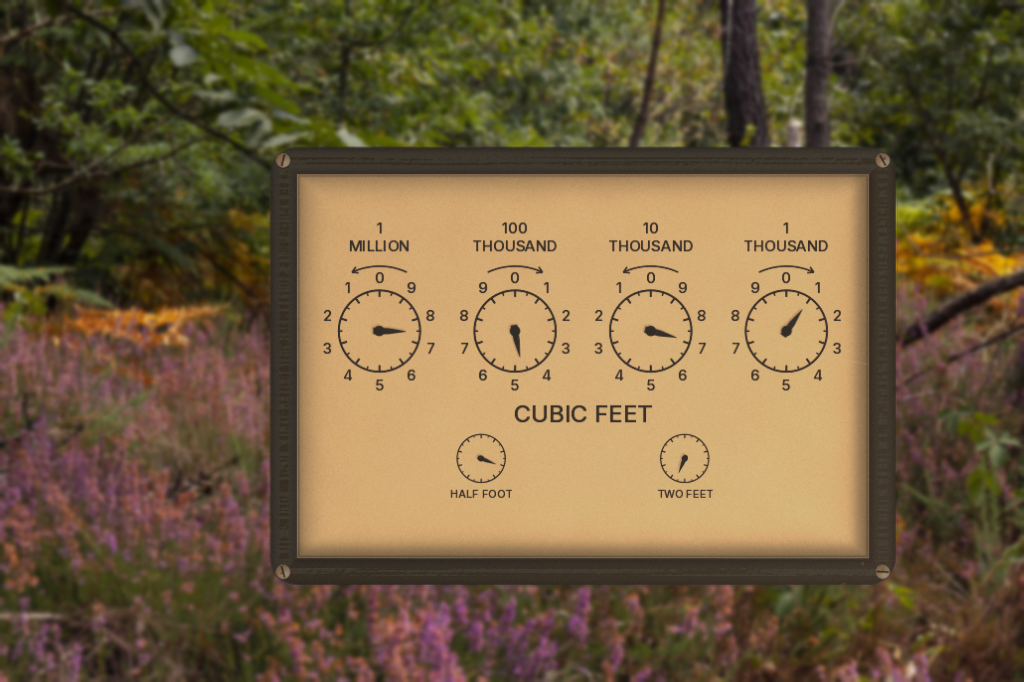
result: 747100 ft³
